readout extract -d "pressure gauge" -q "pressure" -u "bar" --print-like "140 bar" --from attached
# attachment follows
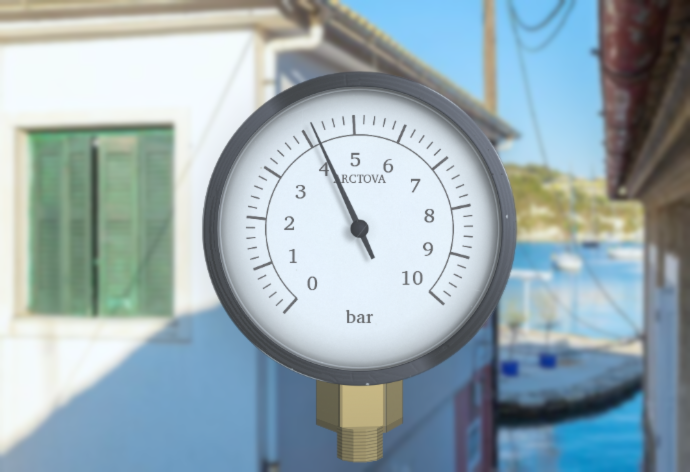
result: 4.2 bar
